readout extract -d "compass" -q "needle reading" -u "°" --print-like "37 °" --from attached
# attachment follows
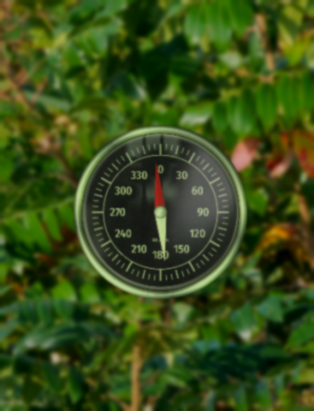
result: 355 °
